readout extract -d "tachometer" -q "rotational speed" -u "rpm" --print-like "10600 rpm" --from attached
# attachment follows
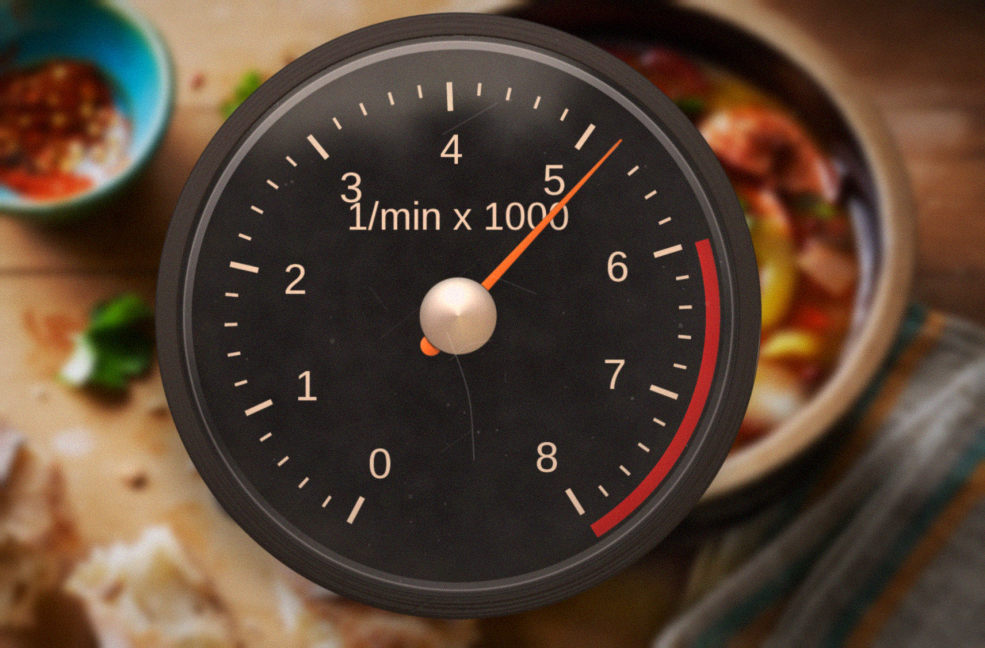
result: 5200 rpm
